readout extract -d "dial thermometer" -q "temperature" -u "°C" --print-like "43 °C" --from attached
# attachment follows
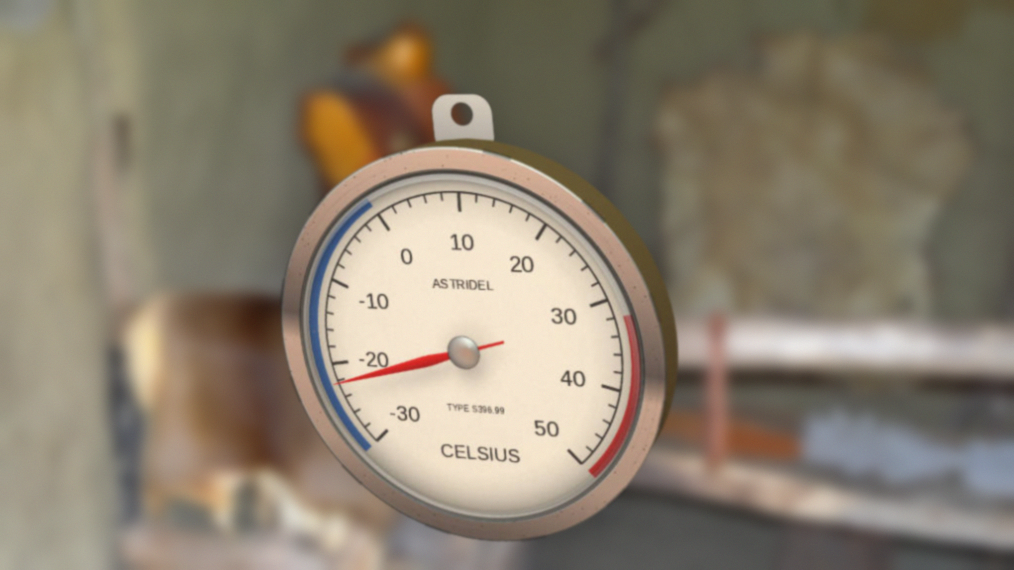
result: -22 °C
